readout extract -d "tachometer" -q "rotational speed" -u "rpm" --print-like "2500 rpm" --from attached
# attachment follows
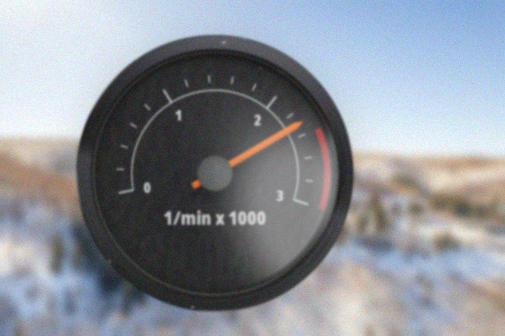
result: 2300 rpm
